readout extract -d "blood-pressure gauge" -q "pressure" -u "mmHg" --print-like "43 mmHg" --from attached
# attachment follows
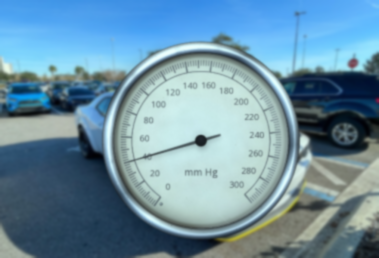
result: 40 mmHg
